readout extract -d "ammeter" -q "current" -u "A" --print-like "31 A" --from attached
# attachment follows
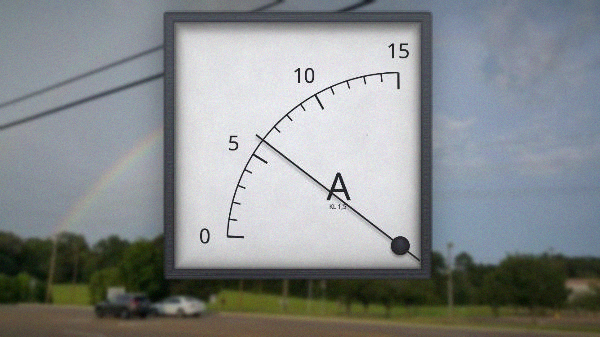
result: 6 A
